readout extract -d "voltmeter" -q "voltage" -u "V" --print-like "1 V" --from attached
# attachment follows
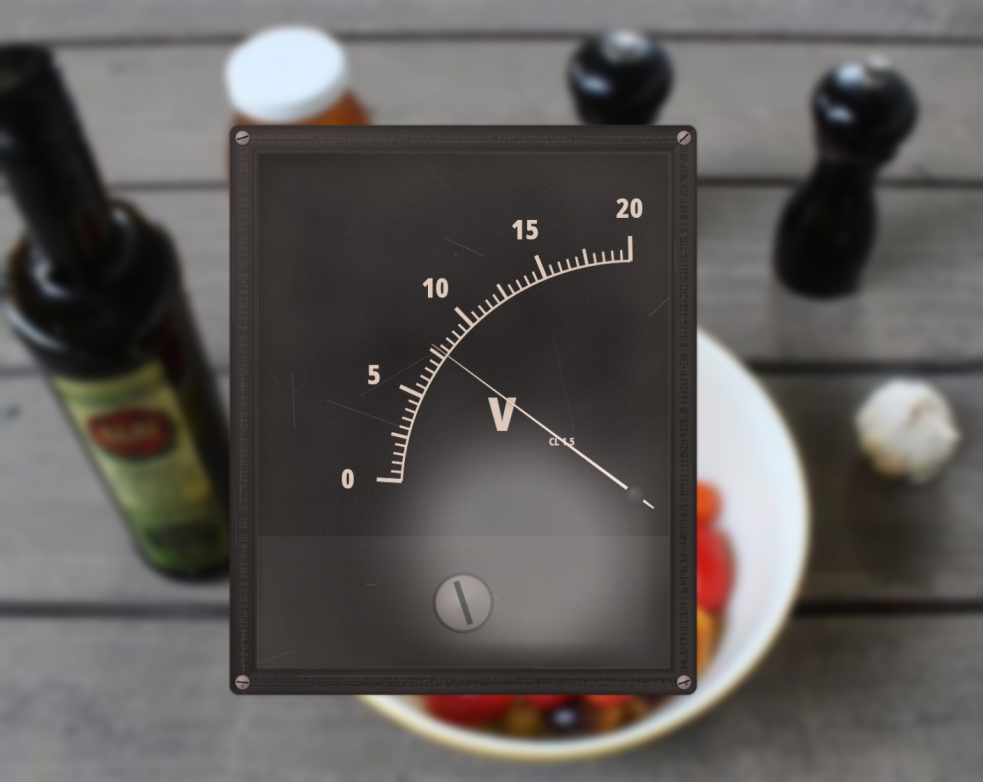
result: 7.75 V
